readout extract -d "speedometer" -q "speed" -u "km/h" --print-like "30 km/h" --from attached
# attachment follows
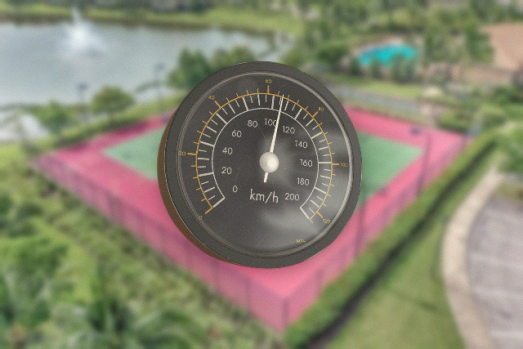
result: 105 km/h
